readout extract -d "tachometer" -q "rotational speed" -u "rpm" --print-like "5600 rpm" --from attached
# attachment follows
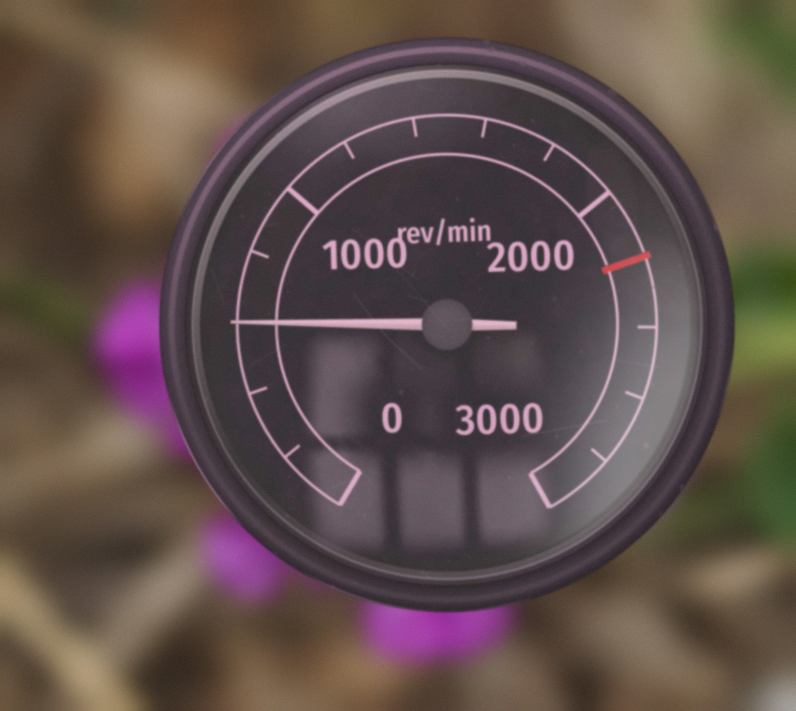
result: 600 rpm
